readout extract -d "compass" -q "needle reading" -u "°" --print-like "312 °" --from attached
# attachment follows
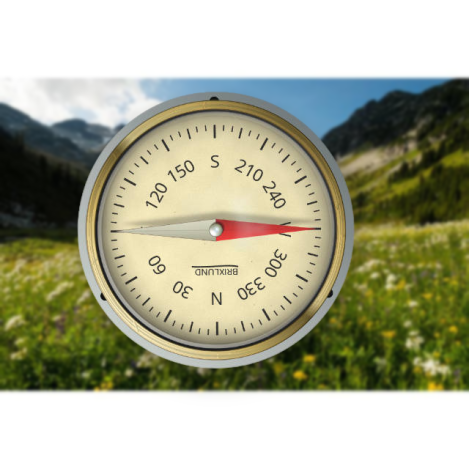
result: 270 °
